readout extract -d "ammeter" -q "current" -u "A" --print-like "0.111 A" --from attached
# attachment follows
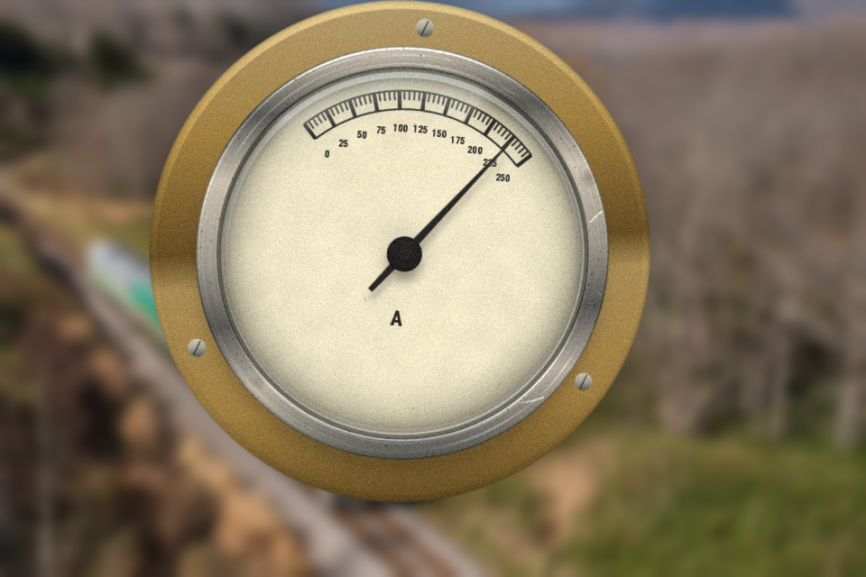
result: 225 A
